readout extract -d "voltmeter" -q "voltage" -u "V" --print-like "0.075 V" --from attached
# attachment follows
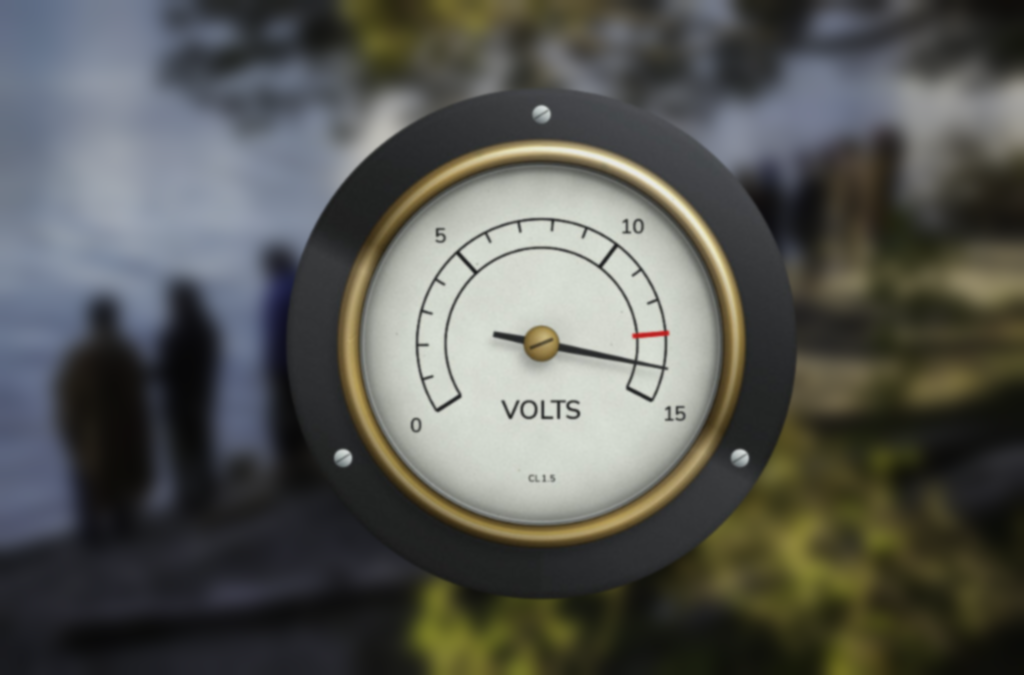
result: 14 V
